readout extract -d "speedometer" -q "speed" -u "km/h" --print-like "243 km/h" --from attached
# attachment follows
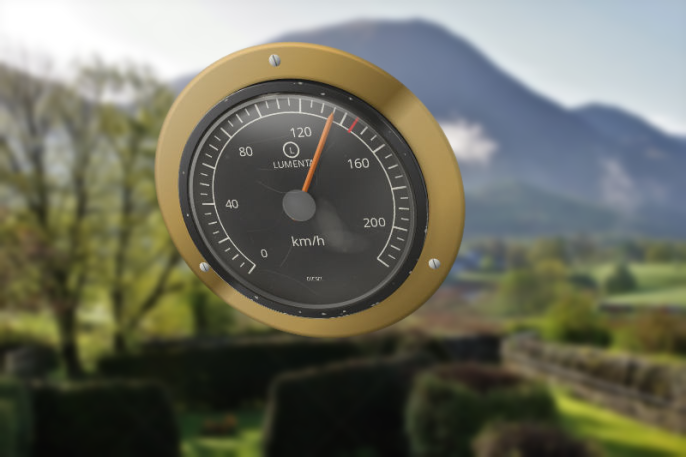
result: 135 km/h
